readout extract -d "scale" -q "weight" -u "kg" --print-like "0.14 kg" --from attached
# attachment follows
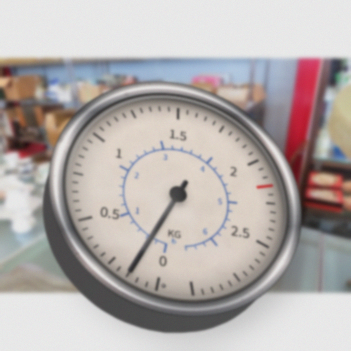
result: 0.15 kg
